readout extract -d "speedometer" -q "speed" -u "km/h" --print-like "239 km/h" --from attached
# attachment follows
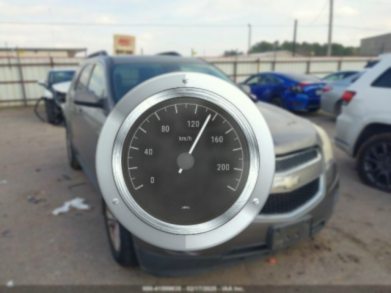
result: 135 km/h
